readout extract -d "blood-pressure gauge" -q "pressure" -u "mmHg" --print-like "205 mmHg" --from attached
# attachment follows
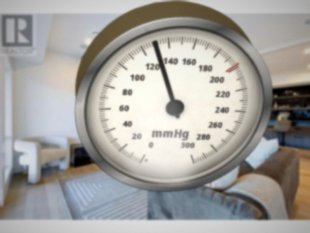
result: 130 mmHg
